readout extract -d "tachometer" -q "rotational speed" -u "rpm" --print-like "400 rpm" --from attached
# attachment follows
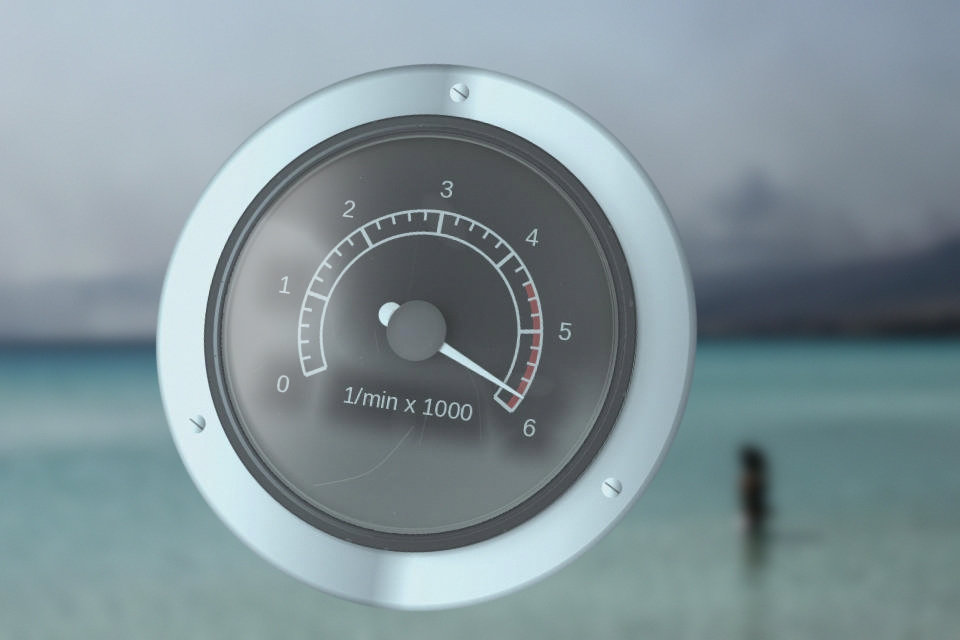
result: 5800 rpm
